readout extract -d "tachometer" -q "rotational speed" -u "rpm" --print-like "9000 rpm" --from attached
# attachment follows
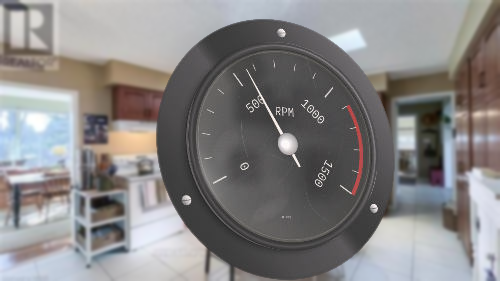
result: 550 rpm
